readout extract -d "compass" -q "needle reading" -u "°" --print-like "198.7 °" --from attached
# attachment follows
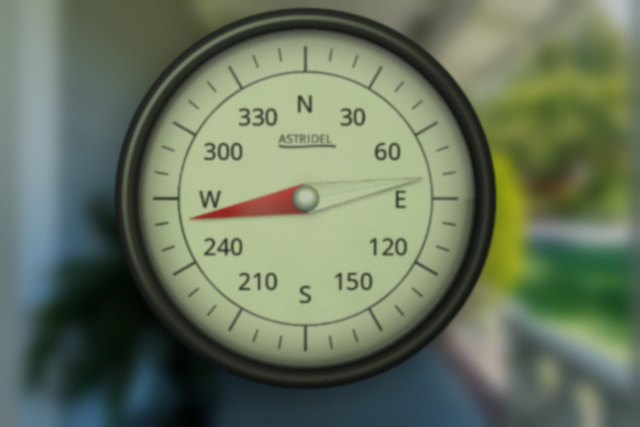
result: 260 °
